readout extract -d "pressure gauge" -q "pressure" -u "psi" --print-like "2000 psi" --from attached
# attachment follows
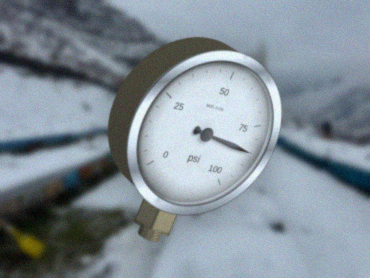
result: 85 psi
